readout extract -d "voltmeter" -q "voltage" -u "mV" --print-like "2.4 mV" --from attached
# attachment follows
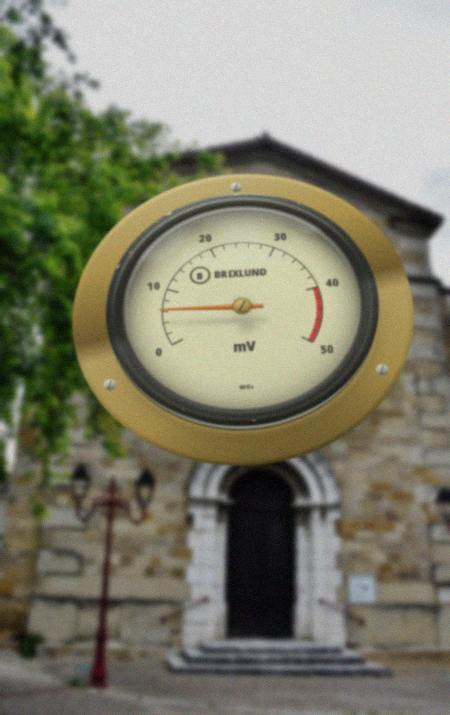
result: 6 mV
